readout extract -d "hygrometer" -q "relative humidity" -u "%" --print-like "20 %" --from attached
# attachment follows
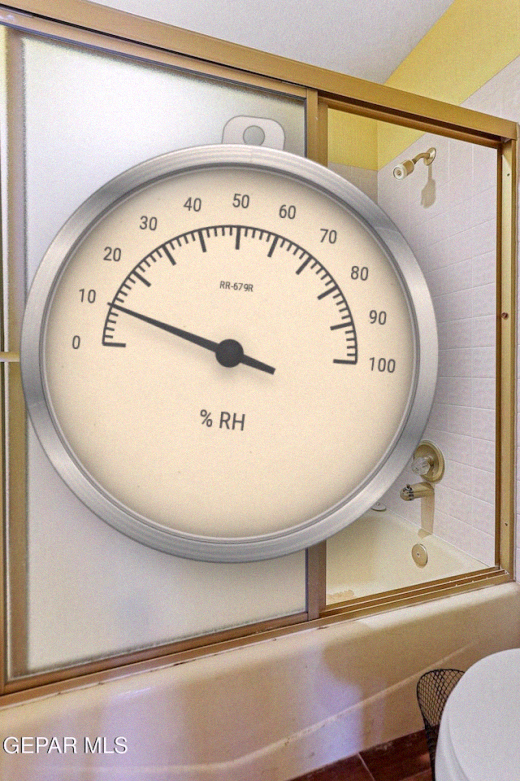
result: 10 %
